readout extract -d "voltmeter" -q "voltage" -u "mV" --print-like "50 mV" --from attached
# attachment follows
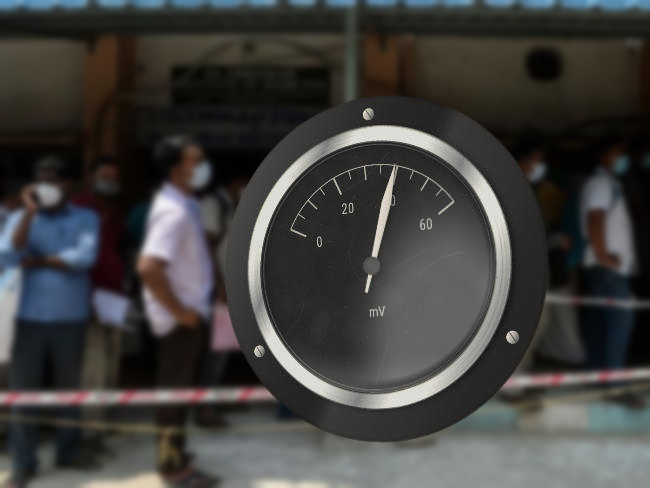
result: 40 mV
